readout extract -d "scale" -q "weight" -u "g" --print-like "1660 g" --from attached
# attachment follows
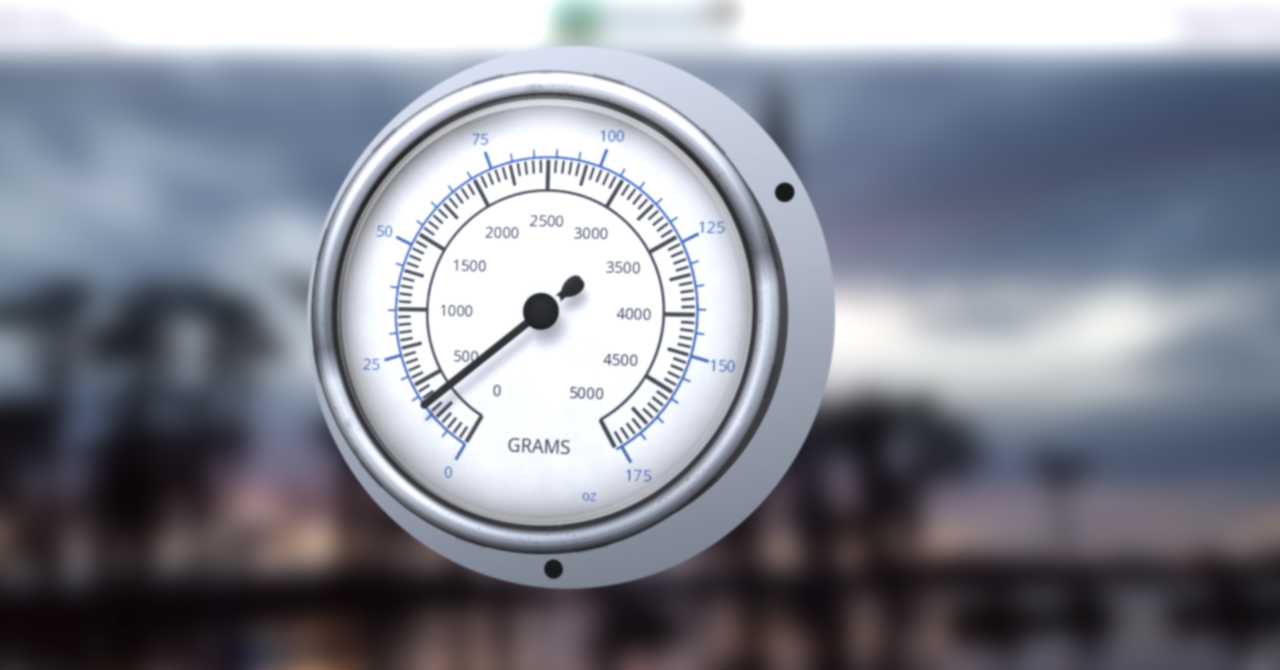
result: 350 g
